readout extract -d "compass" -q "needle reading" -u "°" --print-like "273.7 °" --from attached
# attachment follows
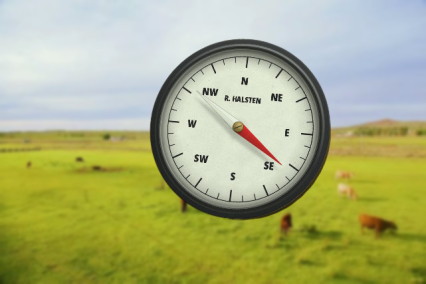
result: 125 °
